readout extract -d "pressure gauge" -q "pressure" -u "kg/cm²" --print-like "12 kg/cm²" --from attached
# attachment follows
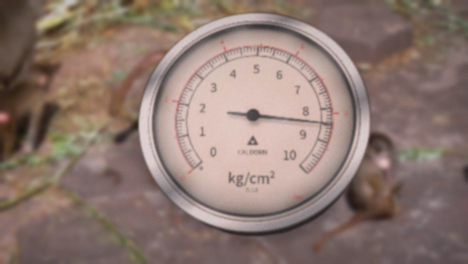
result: 8.5 kg/cm²
